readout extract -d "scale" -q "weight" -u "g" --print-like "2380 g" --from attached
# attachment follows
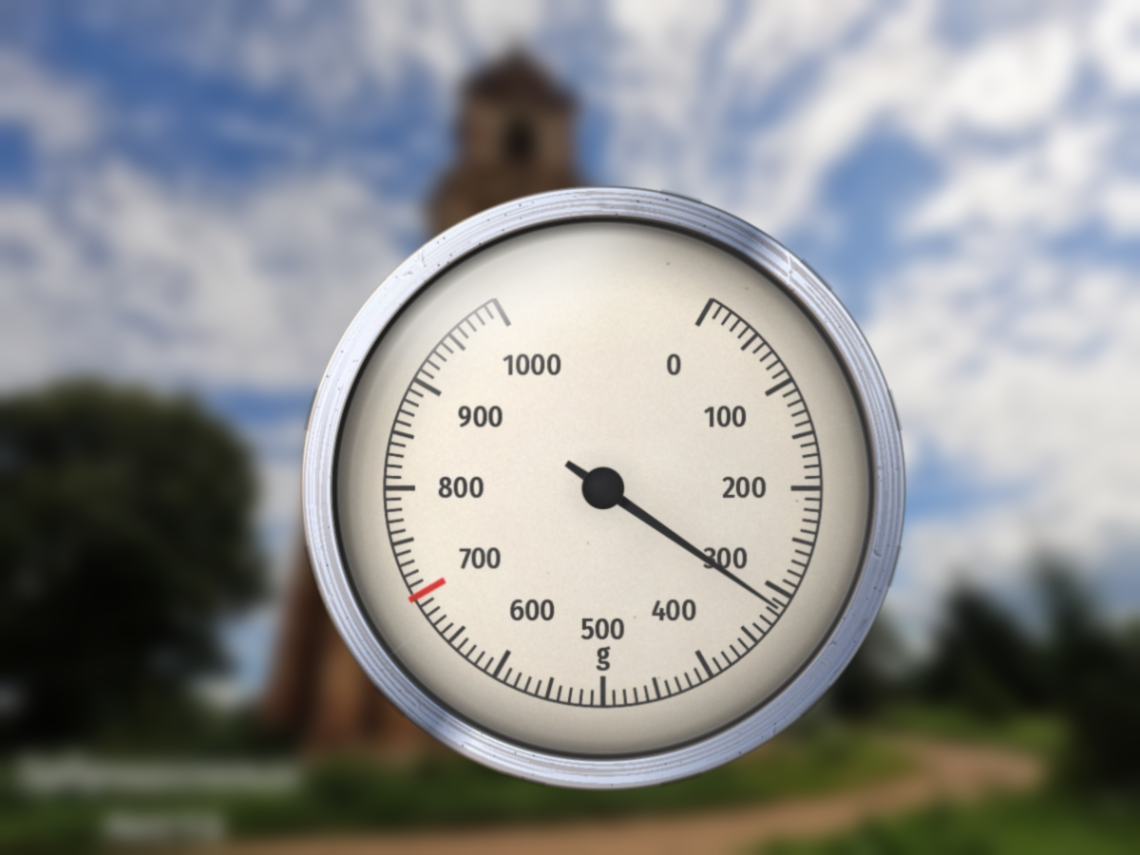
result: 315 g
